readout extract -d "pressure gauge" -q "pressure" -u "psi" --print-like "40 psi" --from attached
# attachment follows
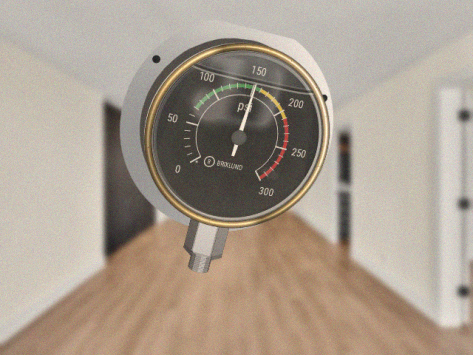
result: 150 psi
